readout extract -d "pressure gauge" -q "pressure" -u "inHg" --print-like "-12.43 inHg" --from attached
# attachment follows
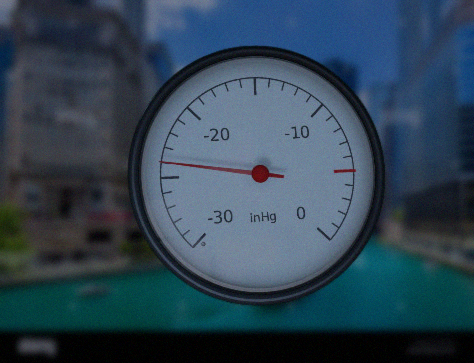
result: -24 inHg
